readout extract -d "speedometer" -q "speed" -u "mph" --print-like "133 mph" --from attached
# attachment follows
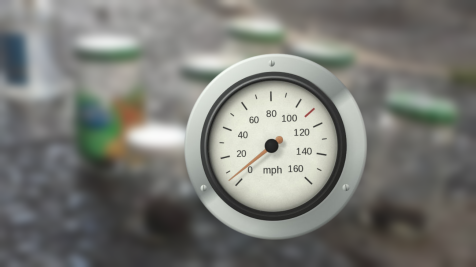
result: 5 mph
